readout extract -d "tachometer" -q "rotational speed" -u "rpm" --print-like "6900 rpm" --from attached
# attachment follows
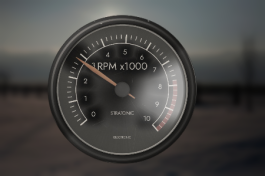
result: 2800 rpm
